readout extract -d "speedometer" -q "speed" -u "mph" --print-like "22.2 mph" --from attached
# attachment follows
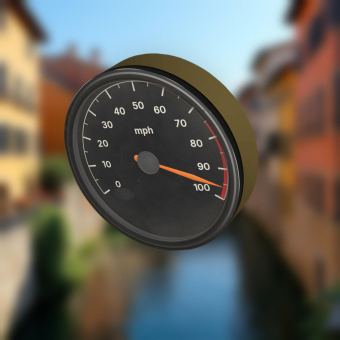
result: 95 mph
